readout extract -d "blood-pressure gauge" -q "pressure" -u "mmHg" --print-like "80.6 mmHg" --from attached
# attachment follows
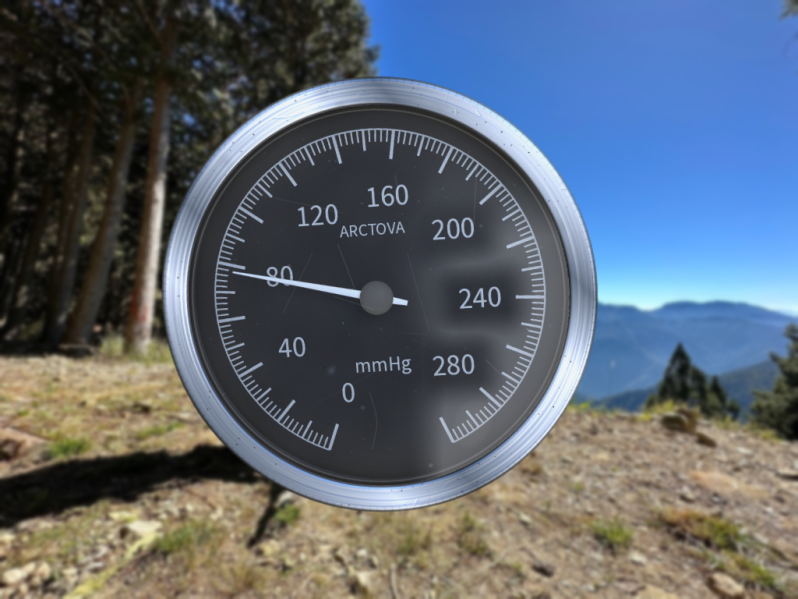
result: 78 mmHg
